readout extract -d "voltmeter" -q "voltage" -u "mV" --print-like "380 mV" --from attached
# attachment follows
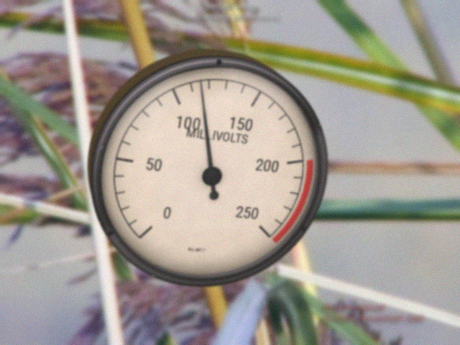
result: 115 mV
